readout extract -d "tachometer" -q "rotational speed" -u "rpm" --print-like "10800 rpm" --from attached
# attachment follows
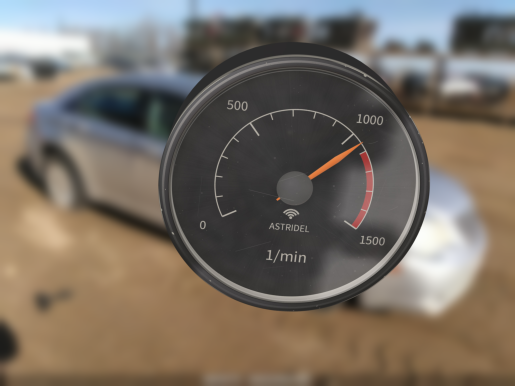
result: 1050 rpm
